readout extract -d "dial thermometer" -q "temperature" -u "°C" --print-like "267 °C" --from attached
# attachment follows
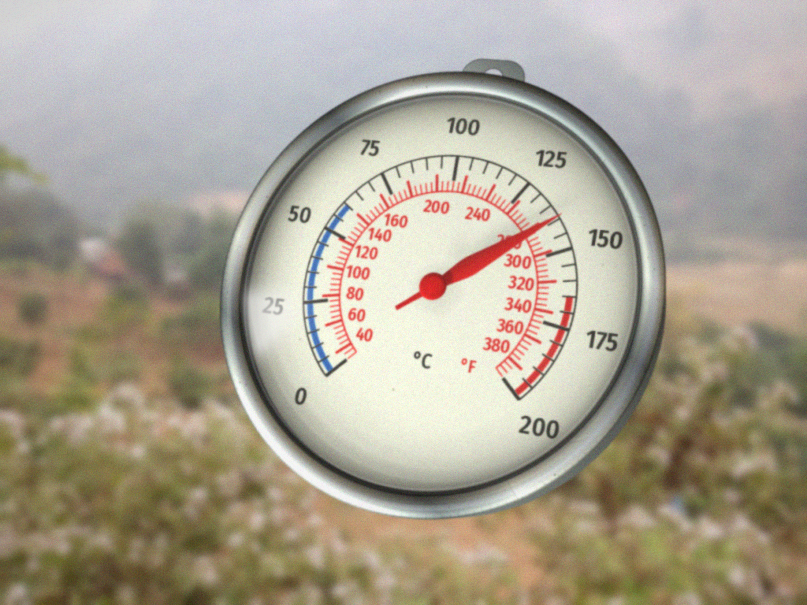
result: 140 °C
